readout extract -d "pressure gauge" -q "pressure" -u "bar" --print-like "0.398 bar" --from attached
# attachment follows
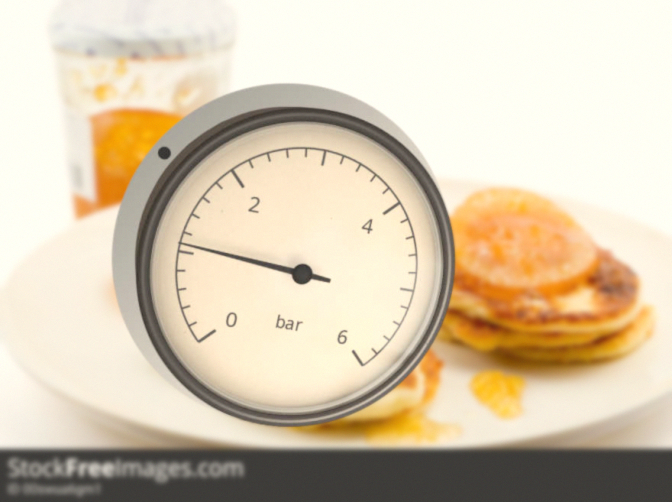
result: 1.1 bar
